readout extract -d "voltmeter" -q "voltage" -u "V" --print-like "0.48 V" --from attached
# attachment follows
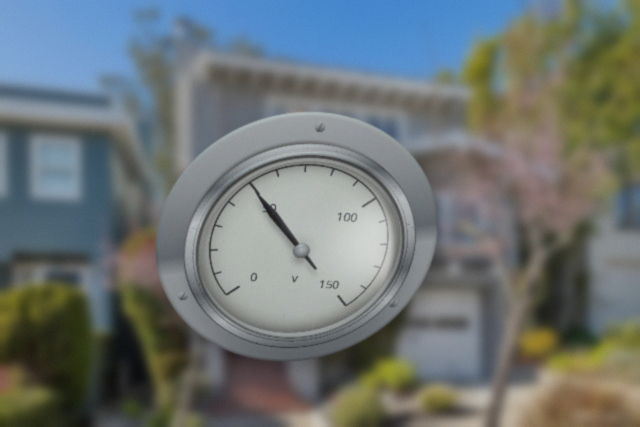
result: 50 V
